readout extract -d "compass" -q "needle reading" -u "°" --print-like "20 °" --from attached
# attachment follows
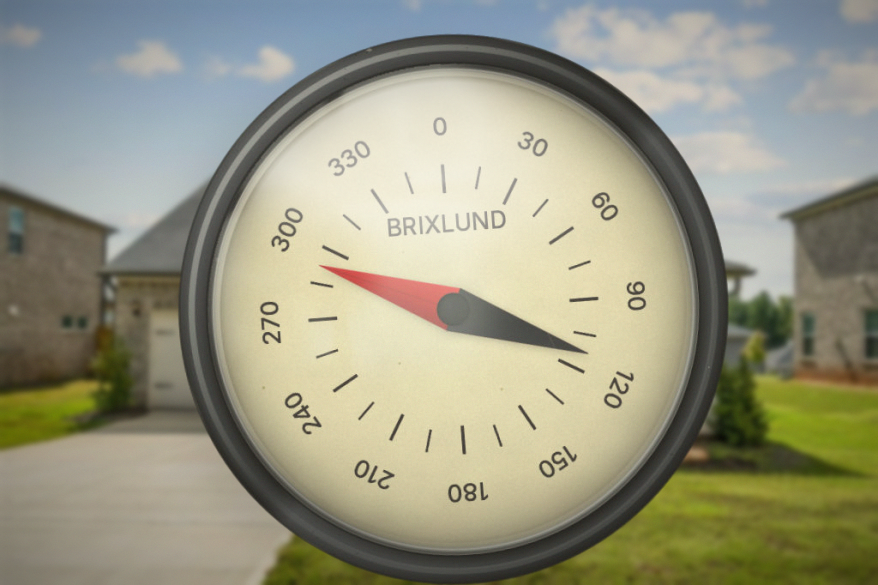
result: 292.5 °
